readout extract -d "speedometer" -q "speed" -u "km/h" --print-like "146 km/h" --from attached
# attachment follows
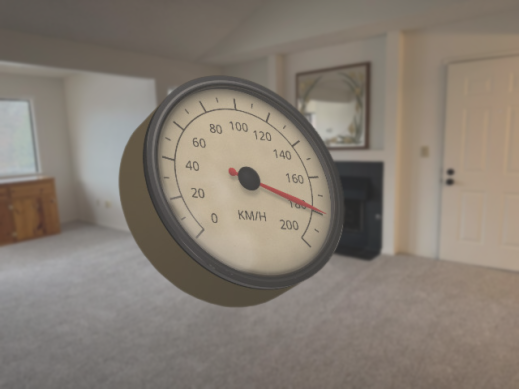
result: 180 km/h
